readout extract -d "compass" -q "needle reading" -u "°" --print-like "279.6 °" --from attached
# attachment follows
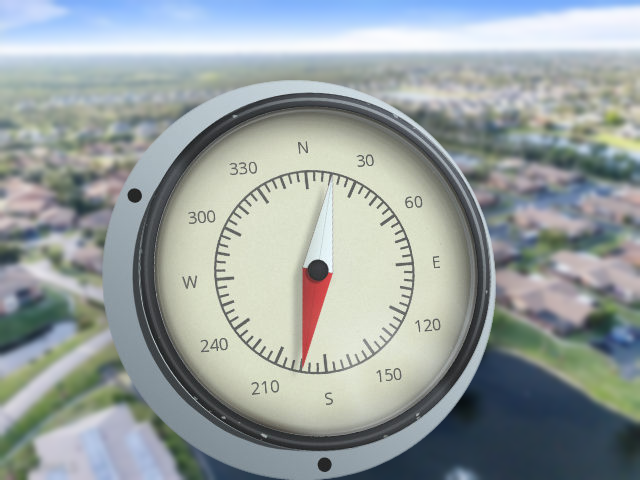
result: 195 °
